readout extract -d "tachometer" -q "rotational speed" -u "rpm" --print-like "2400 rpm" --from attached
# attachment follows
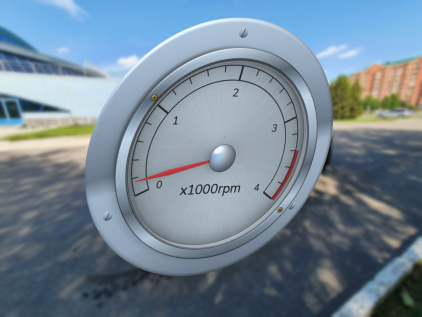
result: 200 rpm
